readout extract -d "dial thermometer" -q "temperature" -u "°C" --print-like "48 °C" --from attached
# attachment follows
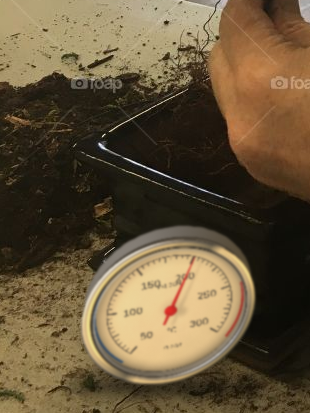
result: 200 °C
